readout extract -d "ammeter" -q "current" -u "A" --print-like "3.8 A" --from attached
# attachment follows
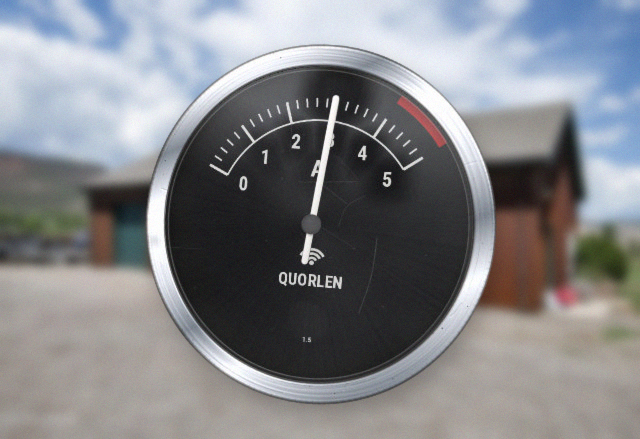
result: 3 A
